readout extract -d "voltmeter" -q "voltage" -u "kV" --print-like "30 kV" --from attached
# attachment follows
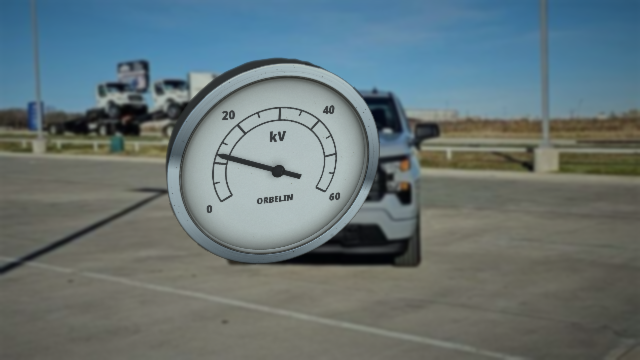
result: 12.5 kV
